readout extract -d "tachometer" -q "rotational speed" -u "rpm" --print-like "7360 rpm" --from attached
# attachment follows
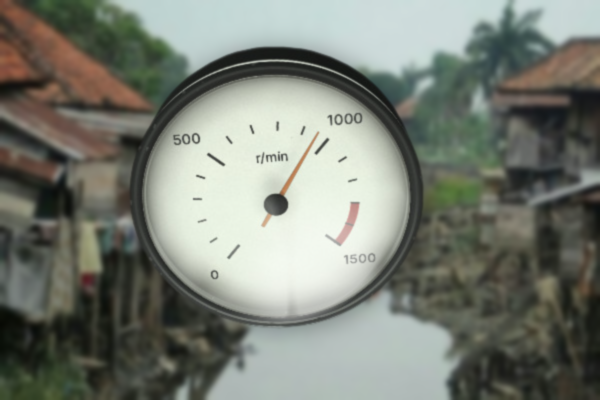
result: 950 rpm
